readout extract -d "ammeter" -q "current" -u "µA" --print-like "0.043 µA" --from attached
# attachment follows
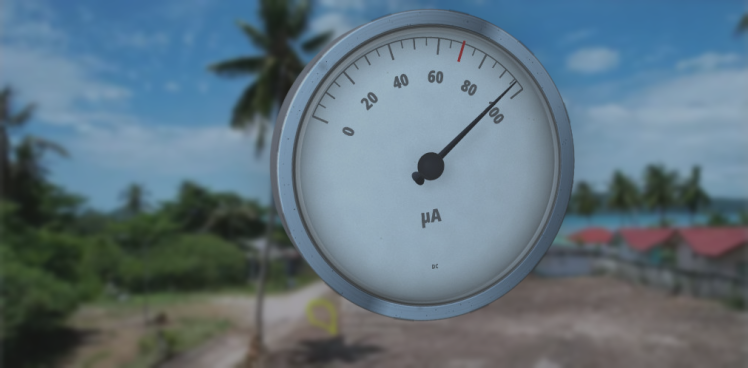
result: 95 µA
